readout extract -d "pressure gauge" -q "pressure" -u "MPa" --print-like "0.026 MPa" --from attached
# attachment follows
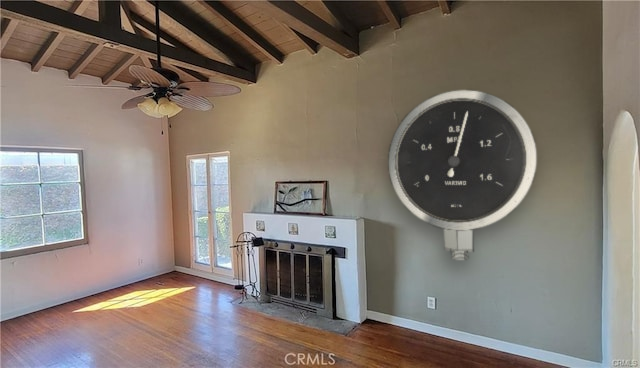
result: 0.9 MPa
